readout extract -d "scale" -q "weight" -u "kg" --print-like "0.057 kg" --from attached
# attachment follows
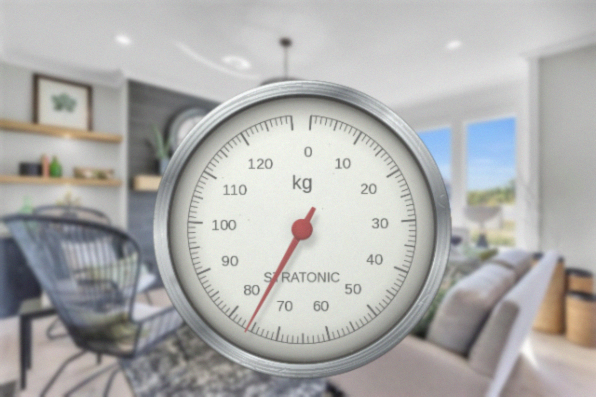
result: 76 kg
